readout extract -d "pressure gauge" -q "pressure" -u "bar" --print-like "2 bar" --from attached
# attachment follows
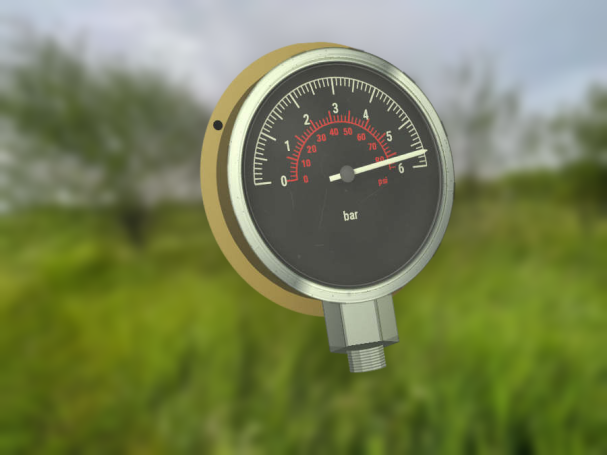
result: 5.7 bar
